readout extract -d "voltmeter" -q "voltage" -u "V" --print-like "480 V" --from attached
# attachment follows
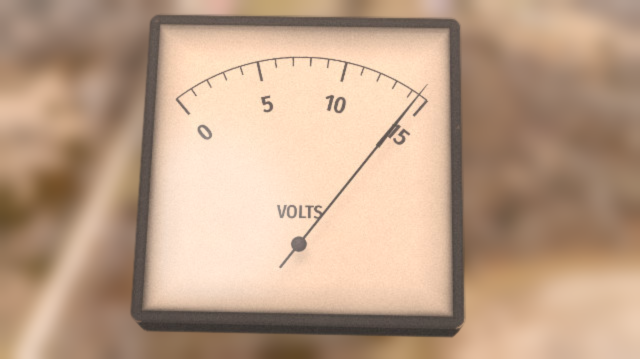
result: 14.5 V
